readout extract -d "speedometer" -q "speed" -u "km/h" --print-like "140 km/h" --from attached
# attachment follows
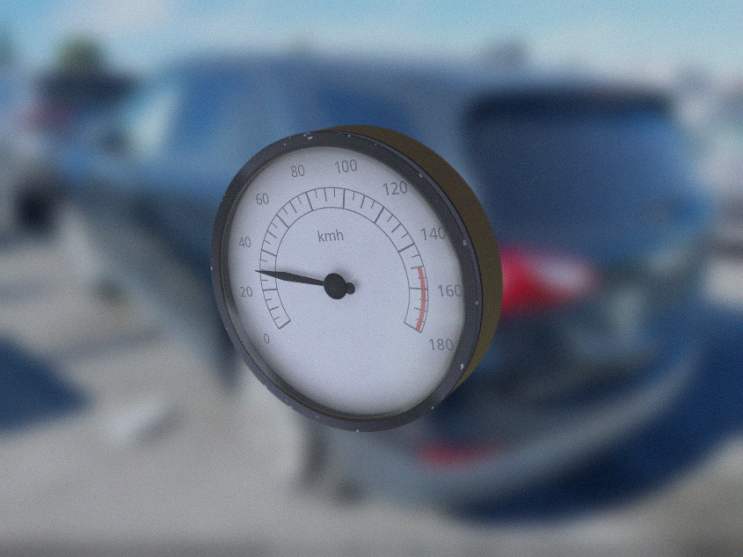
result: 30 km/h
